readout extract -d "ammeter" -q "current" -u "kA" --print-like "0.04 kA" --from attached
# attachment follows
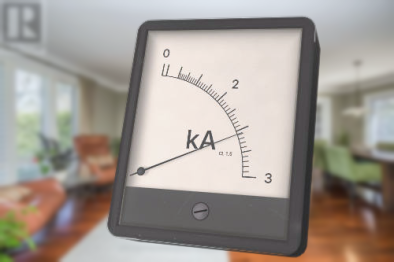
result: 2.55 kA
